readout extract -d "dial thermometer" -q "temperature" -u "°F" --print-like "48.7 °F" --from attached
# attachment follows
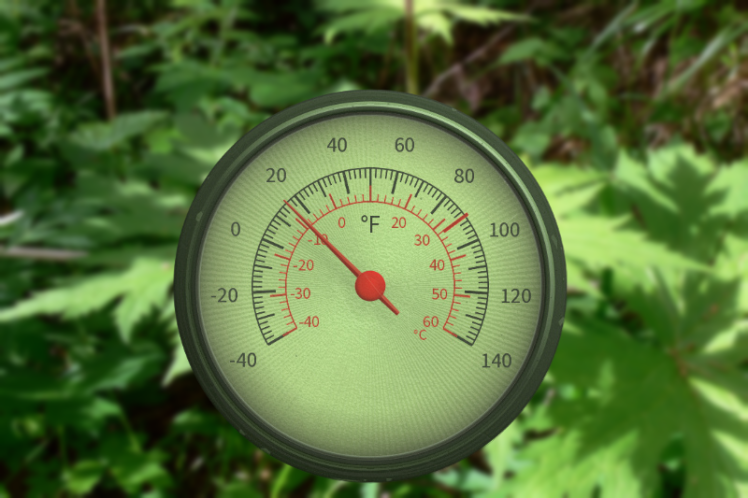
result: 16 °F
